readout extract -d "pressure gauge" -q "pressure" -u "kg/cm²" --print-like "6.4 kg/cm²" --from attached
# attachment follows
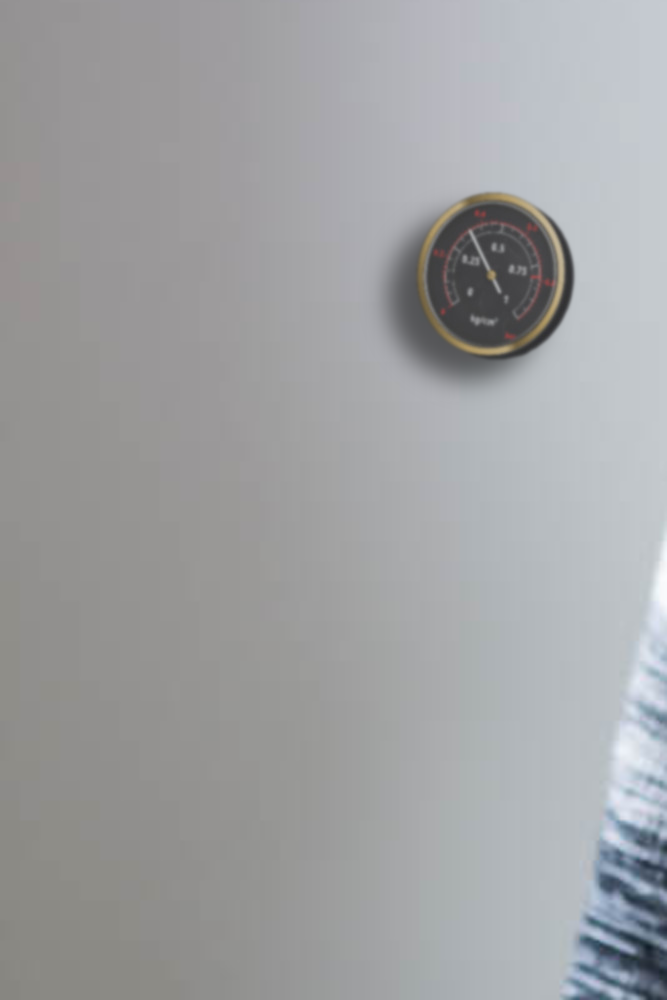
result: 0.35 kg/cm²
